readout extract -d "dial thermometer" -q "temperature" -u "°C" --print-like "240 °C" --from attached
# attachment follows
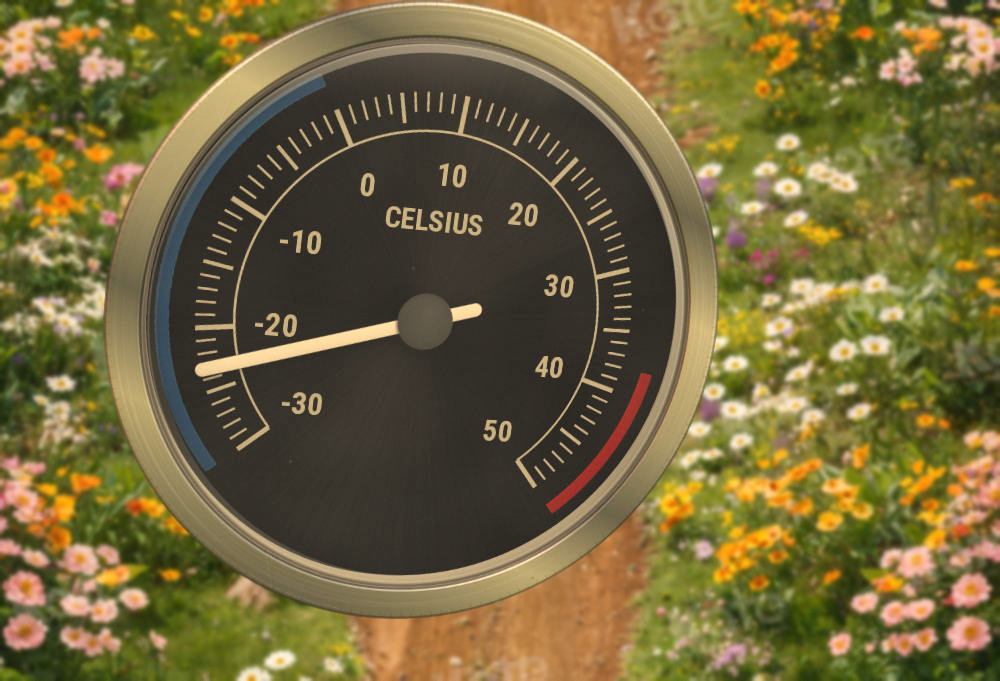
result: -23 °C
